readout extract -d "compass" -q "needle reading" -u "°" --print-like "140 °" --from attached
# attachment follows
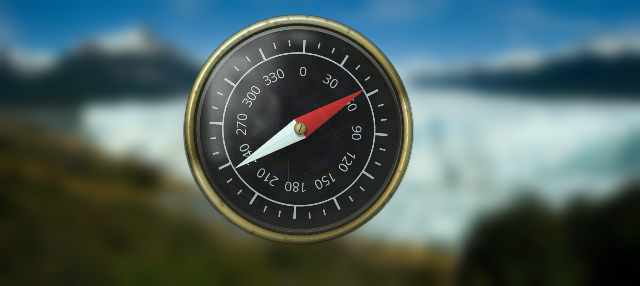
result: 55 °
